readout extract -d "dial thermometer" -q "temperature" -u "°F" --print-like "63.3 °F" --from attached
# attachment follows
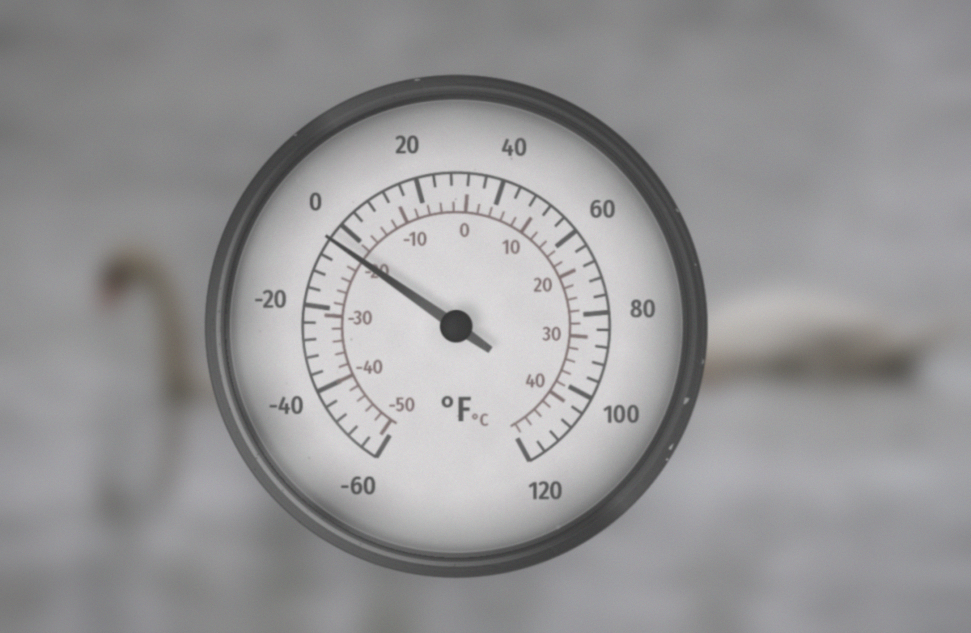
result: -4 °F
